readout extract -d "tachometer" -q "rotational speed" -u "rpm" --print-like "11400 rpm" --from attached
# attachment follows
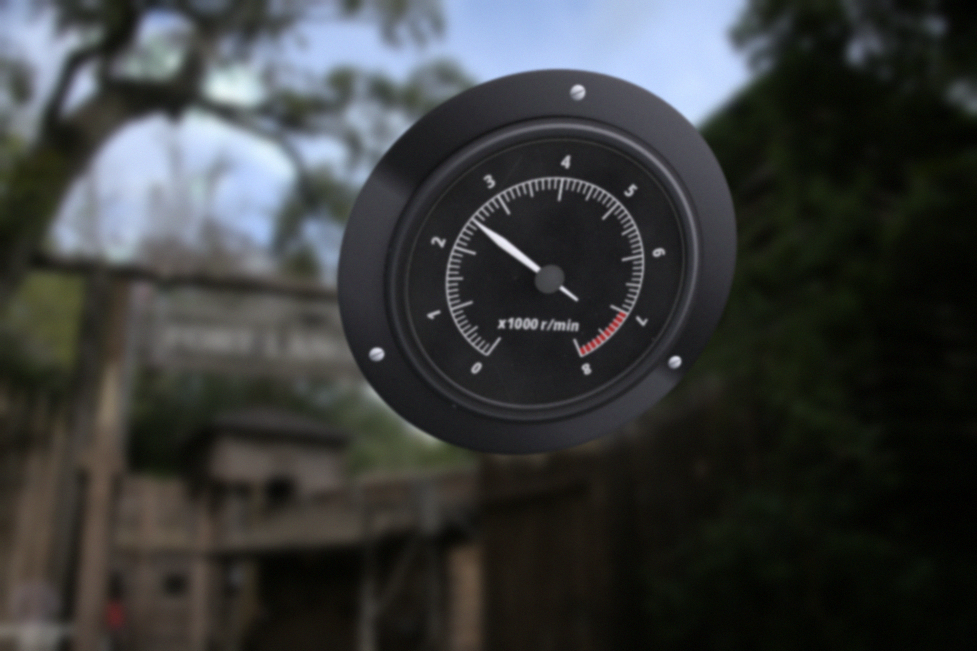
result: 2500 rpm
